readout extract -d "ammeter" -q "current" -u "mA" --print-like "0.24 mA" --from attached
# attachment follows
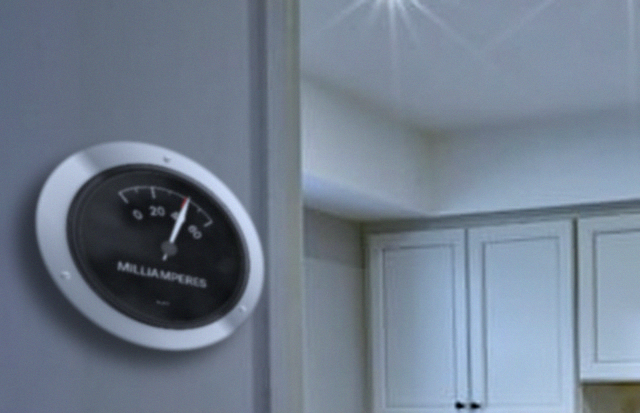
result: 40 mA
